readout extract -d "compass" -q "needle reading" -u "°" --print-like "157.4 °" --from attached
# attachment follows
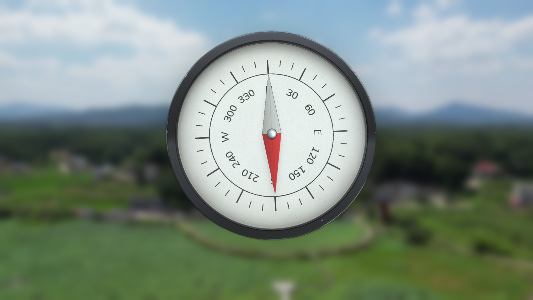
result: 180 °
